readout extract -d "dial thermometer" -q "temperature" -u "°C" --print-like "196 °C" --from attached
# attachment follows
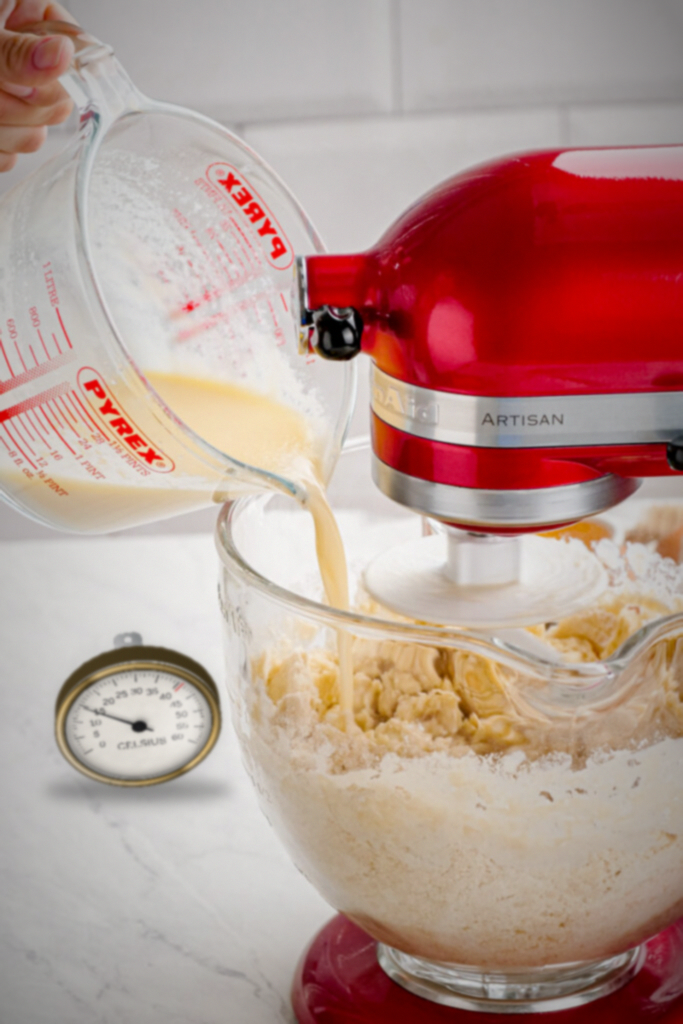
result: 15 °C
